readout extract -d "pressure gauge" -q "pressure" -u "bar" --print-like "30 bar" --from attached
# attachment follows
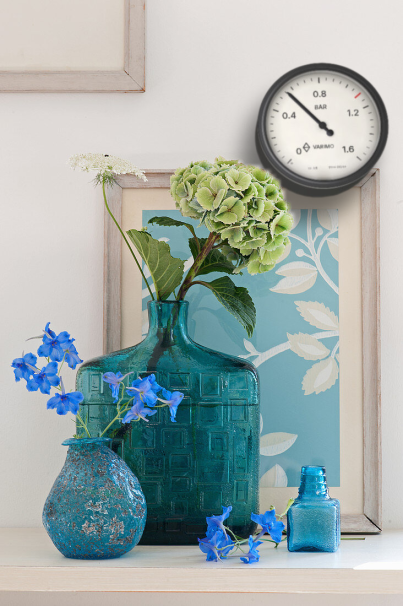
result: 0.55 bar
